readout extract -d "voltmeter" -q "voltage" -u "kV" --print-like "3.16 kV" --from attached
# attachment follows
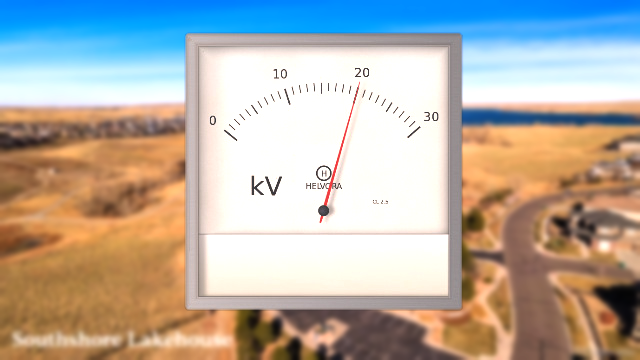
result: 20 kV
